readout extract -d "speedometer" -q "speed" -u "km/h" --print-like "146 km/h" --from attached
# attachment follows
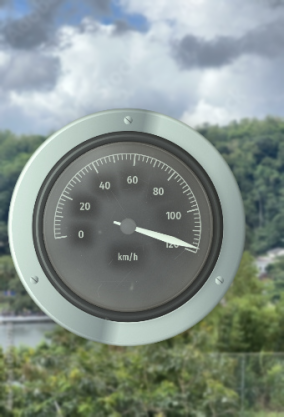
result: 118 km/h
